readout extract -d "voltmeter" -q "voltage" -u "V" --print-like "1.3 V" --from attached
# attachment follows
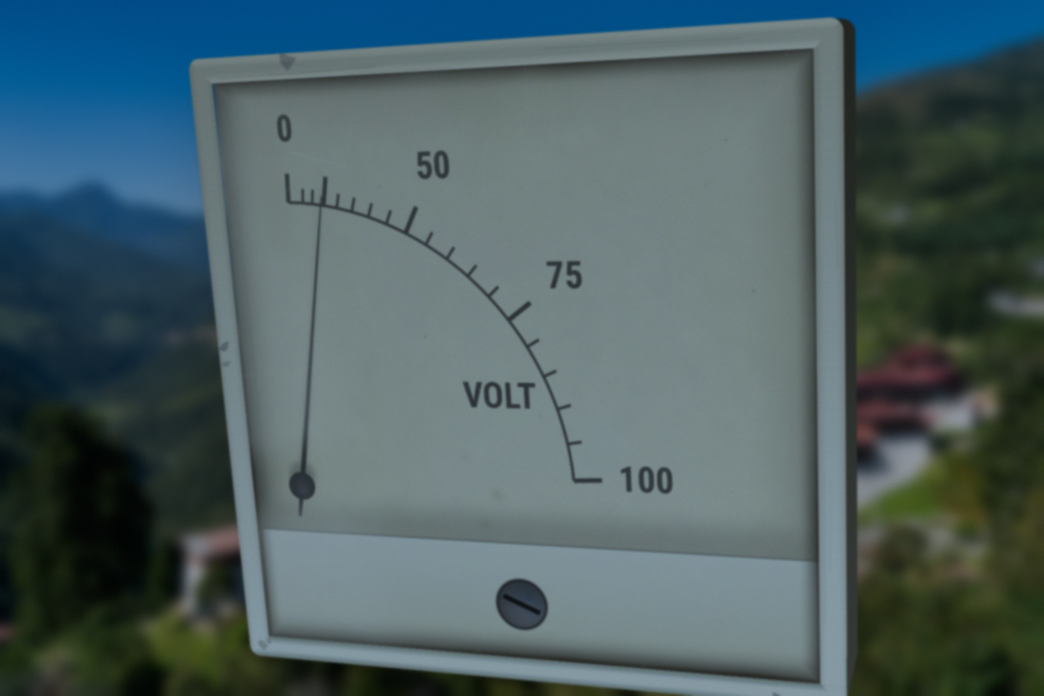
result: 25 V
